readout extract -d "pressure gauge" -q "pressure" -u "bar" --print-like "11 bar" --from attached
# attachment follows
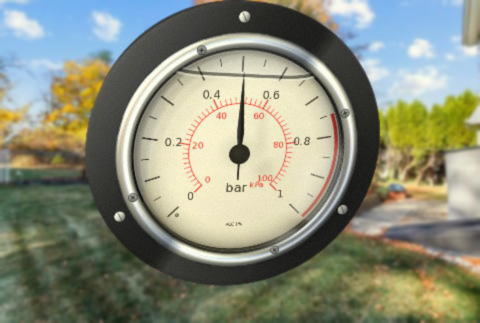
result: 0.5 bar
